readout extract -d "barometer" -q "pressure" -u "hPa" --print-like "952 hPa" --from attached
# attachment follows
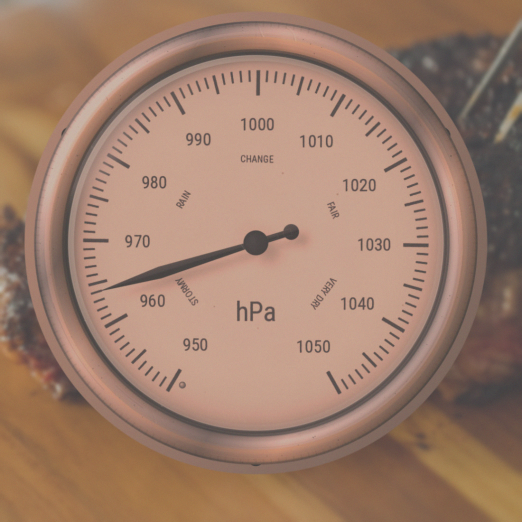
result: 964 hPa
